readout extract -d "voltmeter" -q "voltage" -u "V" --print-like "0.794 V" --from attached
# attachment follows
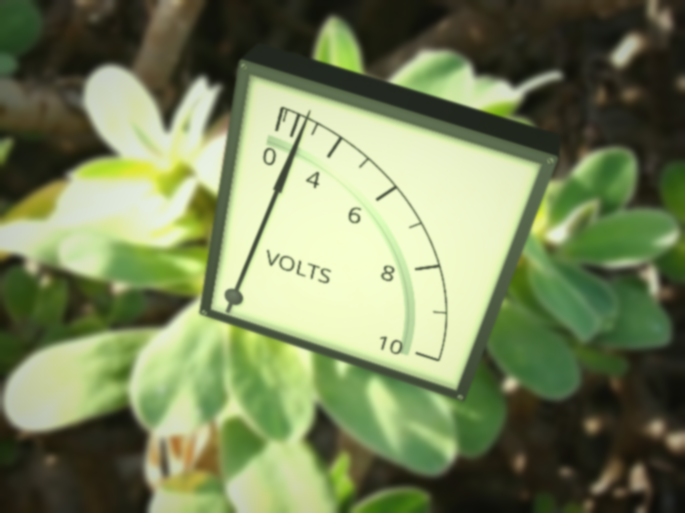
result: 2.5 V
